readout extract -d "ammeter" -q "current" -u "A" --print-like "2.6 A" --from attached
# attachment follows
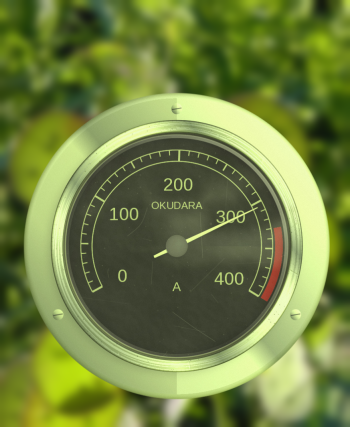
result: 305 A
